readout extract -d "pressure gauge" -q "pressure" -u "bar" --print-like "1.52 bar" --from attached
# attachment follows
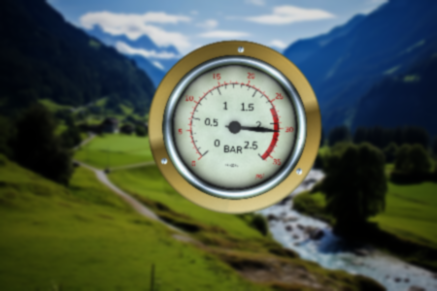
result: 2.1 bar
